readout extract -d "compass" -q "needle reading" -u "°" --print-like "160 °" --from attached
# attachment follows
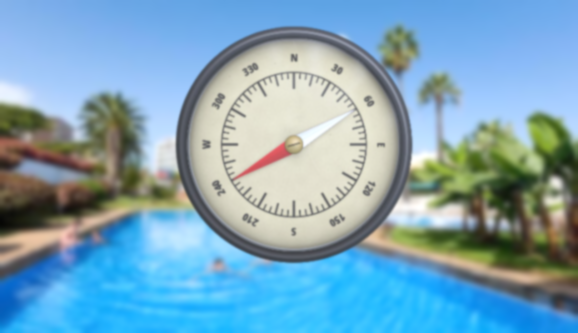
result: 240 °
